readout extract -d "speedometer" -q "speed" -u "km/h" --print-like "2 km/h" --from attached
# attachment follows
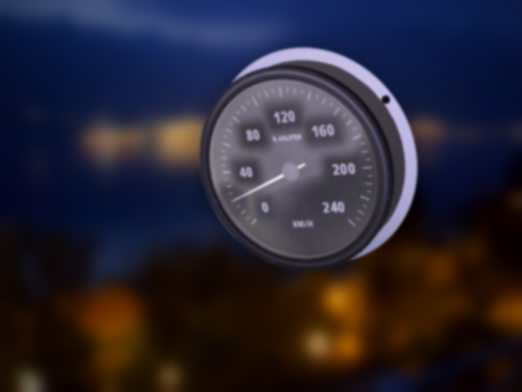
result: 20 km/h
